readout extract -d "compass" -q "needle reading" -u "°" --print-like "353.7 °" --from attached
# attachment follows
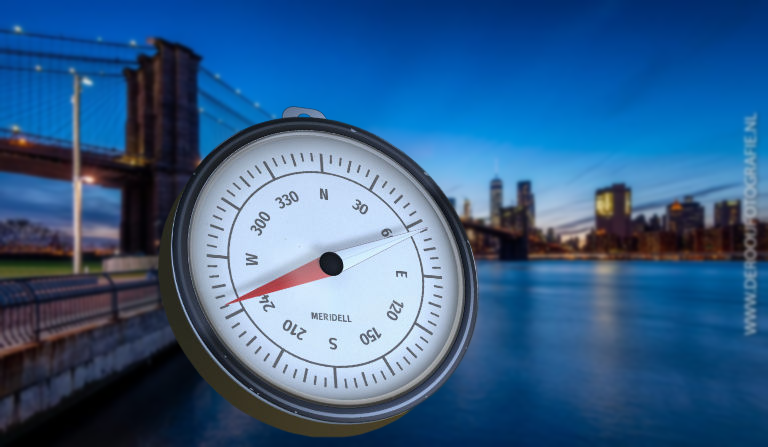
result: 245 °
